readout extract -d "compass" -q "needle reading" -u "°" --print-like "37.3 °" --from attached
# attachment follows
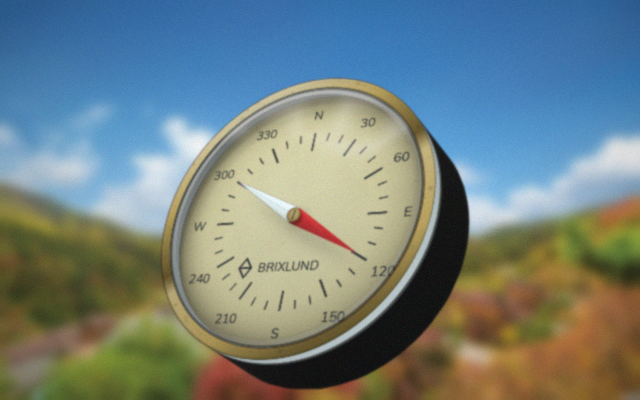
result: 120 °
